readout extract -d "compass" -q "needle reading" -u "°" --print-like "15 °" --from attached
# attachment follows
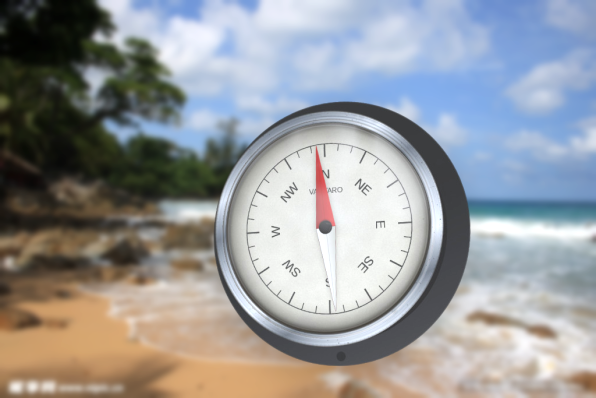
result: 355 °
